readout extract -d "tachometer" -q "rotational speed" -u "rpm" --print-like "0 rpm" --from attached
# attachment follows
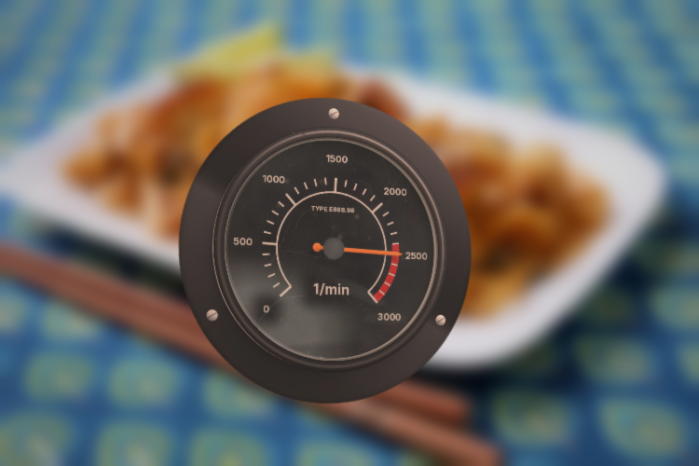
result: 2500 rpm
